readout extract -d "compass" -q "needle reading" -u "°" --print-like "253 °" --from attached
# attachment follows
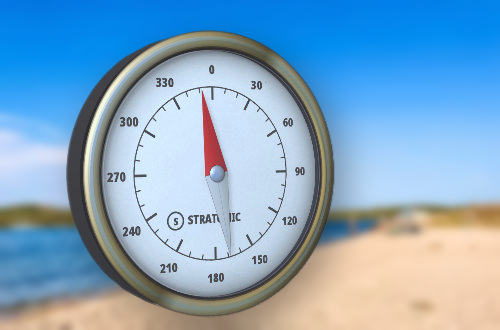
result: 350 °
